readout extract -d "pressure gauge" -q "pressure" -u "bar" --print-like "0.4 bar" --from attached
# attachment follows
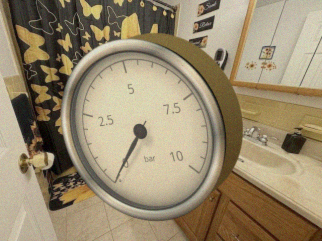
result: 0 bar
